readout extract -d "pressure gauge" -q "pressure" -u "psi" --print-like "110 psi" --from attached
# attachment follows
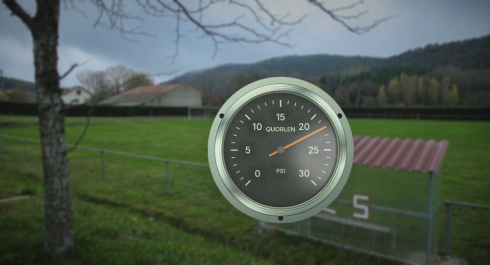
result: 22 psi
